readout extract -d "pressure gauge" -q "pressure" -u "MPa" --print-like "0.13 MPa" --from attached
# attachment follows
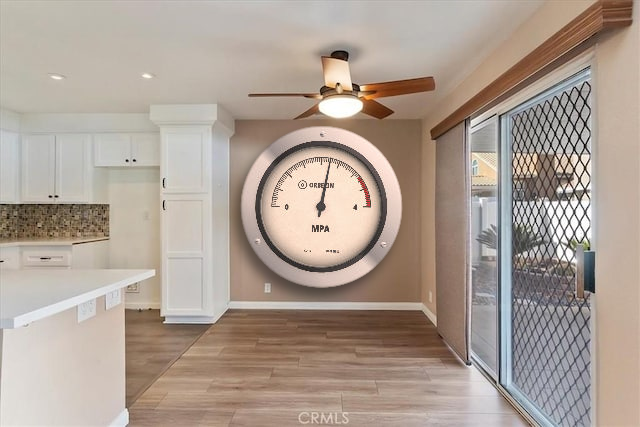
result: 2.25 MPa
